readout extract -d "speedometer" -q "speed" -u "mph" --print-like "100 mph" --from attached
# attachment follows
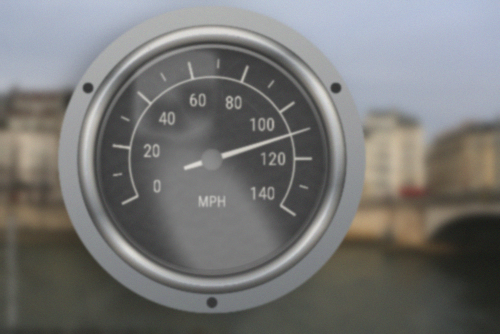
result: 110 mph
